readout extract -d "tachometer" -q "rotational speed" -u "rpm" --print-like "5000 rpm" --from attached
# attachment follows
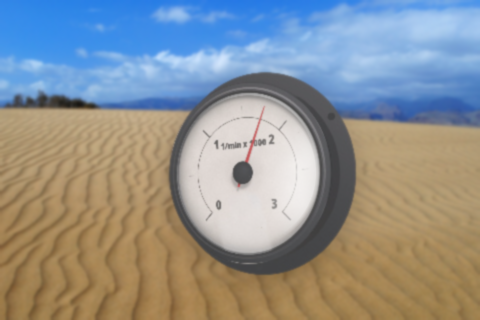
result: 1750 rpm
